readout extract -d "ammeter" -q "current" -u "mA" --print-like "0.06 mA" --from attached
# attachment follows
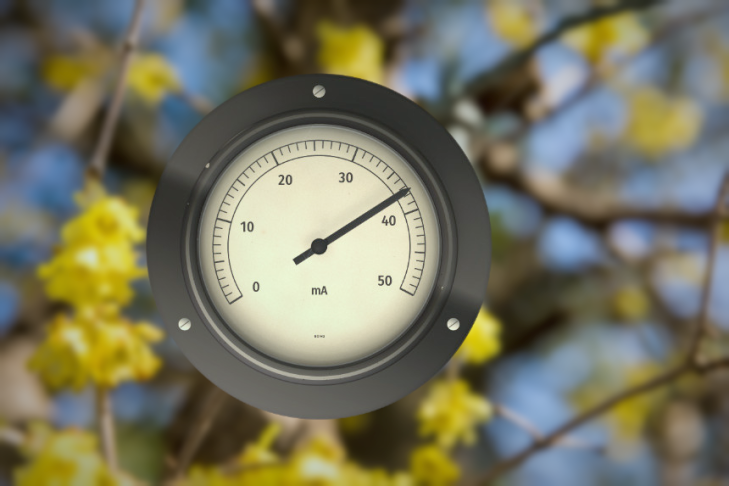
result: 37.5 mA
